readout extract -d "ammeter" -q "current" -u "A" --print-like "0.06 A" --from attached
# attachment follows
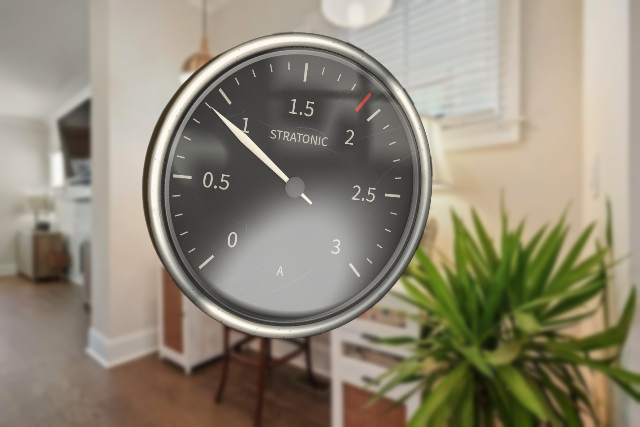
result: 0.9 A
